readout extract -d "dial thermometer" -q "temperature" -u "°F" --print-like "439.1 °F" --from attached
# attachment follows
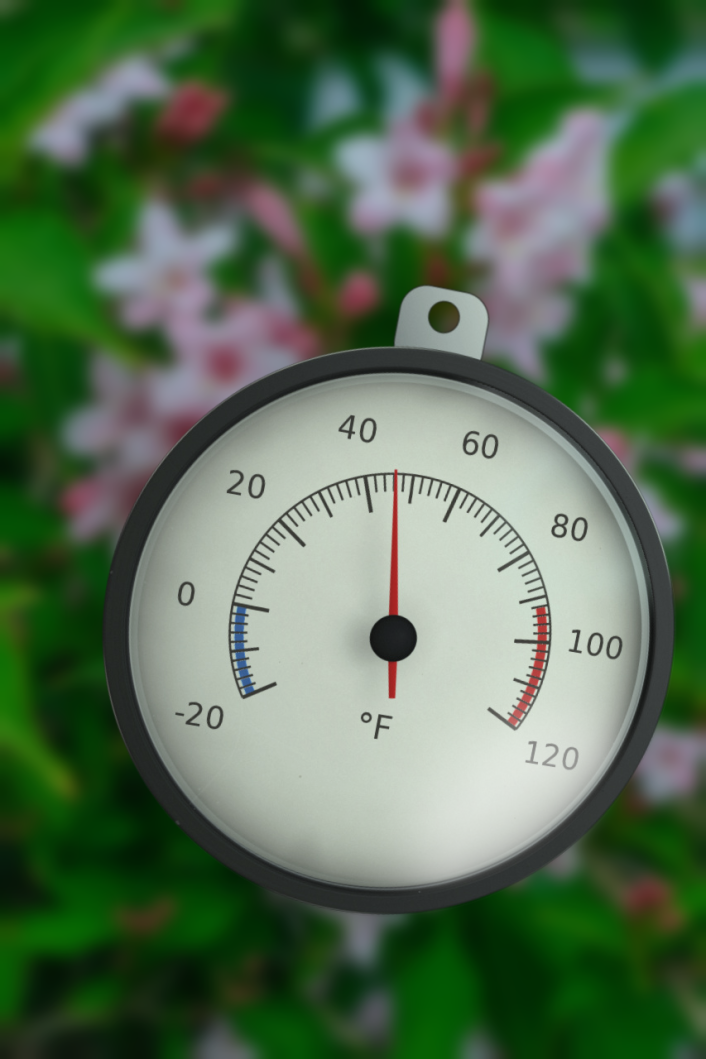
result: 46 °F
